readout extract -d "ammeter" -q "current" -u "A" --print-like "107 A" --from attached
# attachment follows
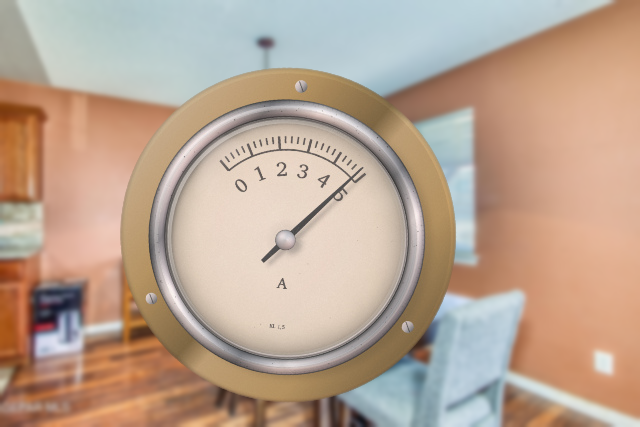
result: 4.8 A
